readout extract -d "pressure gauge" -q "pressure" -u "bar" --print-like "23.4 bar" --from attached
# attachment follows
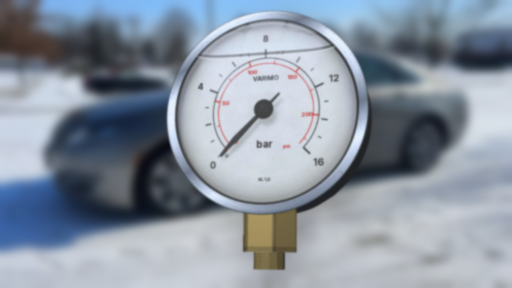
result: 0 bar
